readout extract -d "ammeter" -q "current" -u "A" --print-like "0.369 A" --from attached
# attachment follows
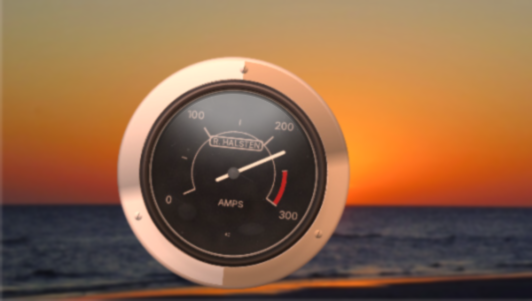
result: 225 A
